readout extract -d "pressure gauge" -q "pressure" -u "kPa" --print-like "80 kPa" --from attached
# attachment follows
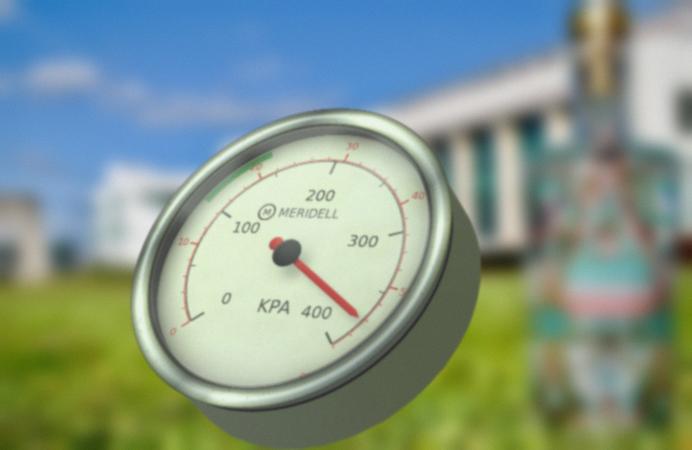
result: 375 kPa
